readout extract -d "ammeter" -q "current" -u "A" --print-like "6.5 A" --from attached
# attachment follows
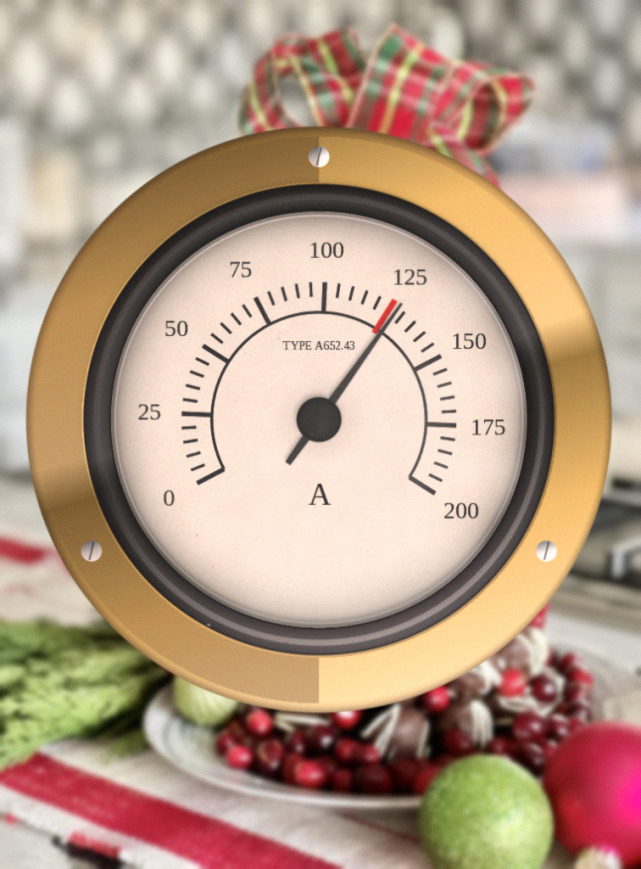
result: 127.5 A
